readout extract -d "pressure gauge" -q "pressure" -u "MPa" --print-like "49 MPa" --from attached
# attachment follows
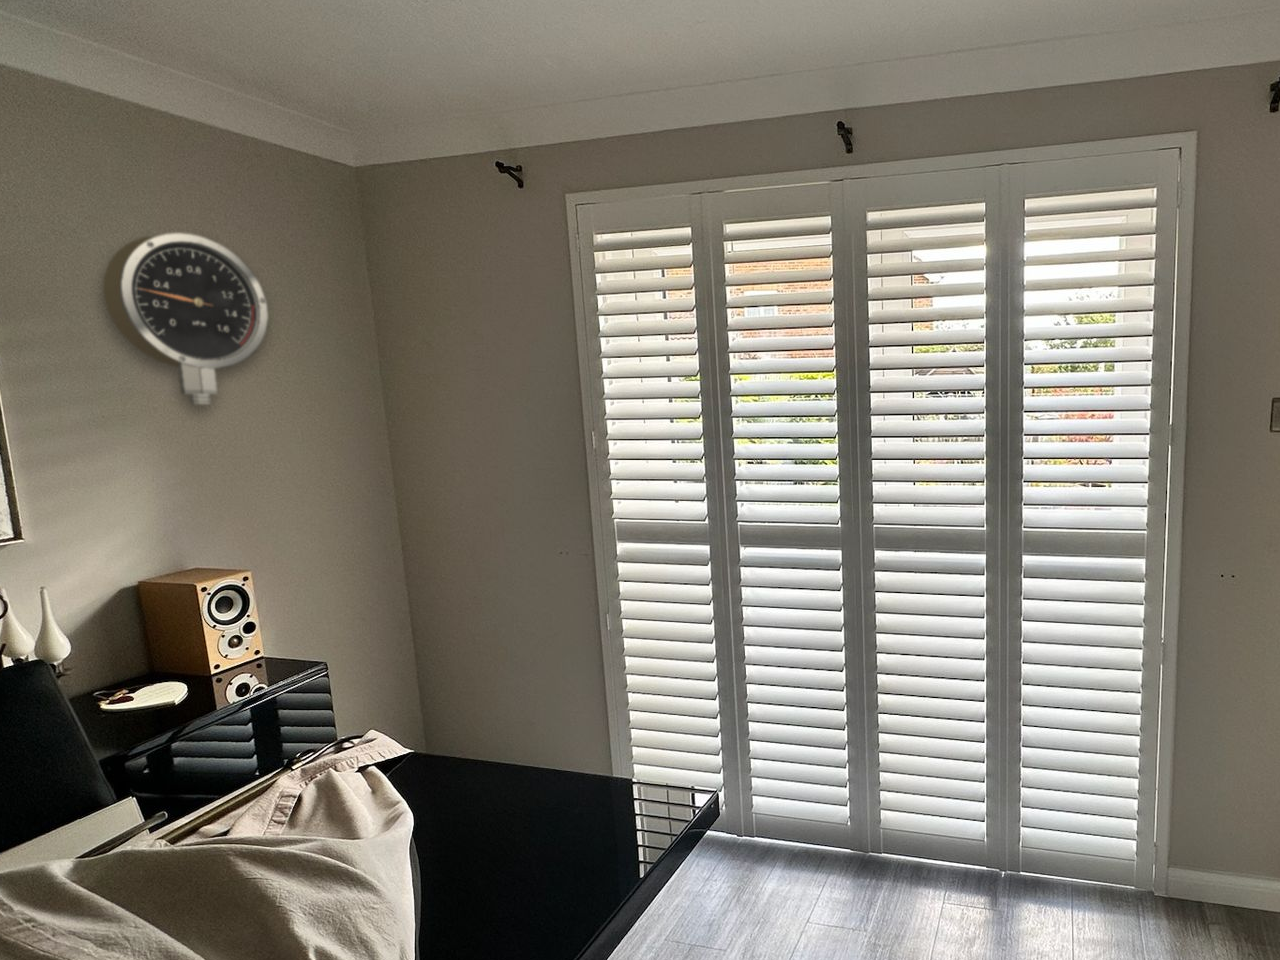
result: 0.3 MPa
